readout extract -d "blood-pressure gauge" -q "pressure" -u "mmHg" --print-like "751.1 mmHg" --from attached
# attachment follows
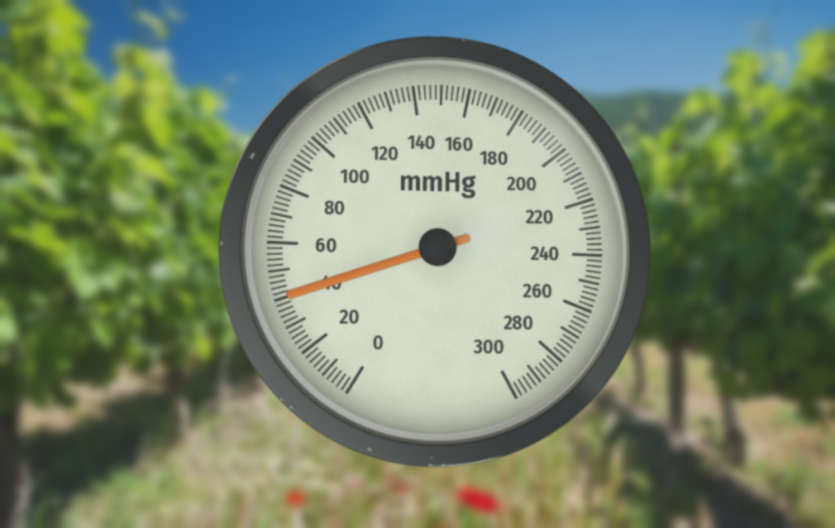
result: 40 mmHg
